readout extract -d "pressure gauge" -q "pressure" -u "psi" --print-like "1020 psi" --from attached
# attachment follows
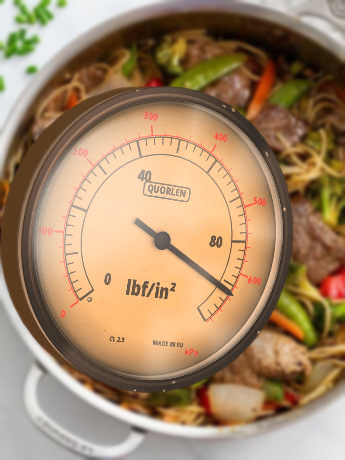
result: 92 psi
